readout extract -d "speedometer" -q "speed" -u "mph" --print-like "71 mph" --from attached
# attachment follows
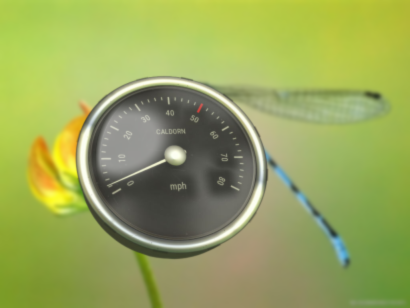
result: 2 mph
